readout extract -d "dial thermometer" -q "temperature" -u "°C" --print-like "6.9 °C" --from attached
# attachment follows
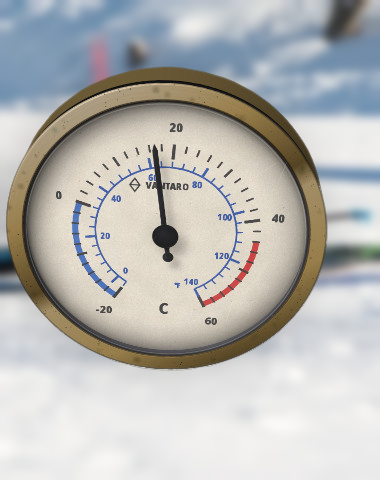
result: 17 °C
